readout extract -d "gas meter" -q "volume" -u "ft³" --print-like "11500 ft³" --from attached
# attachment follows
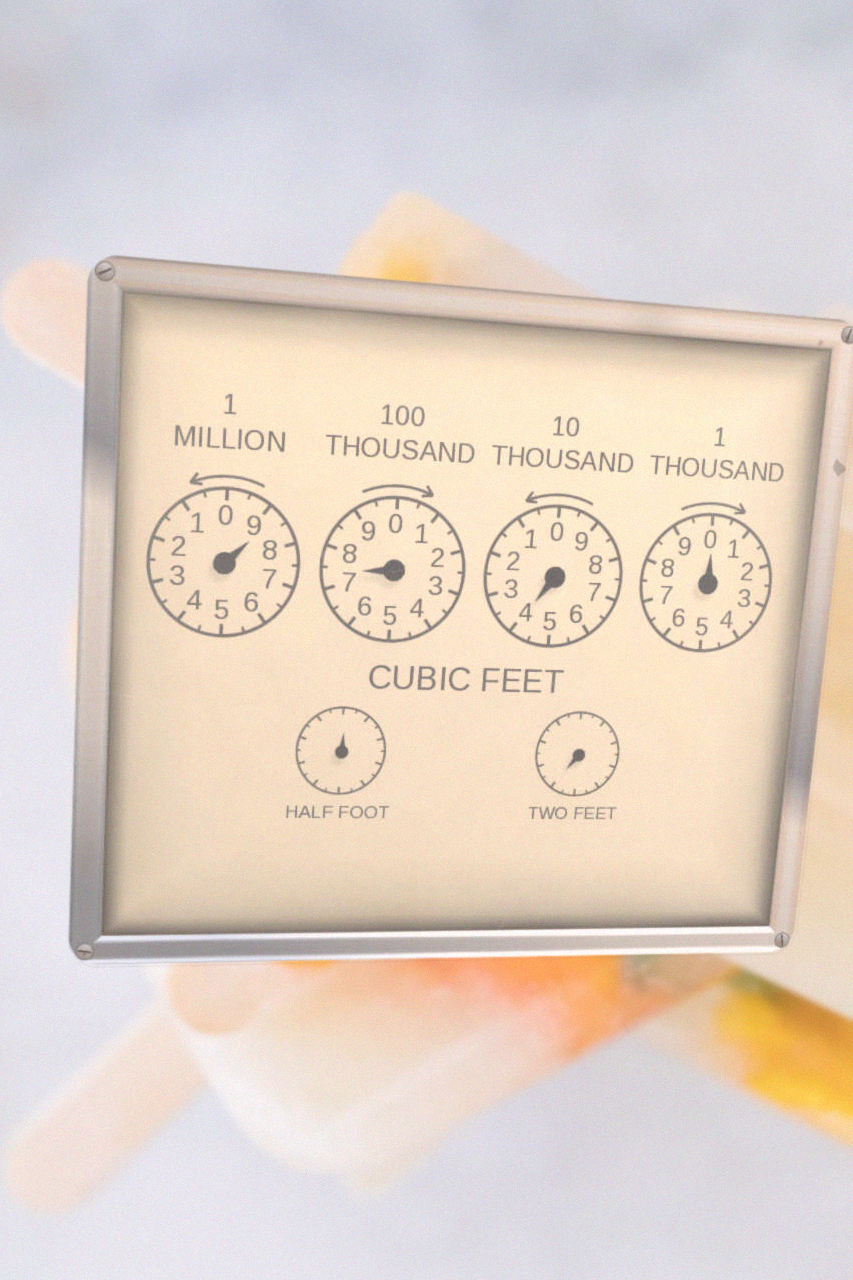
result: 874000 ft³
